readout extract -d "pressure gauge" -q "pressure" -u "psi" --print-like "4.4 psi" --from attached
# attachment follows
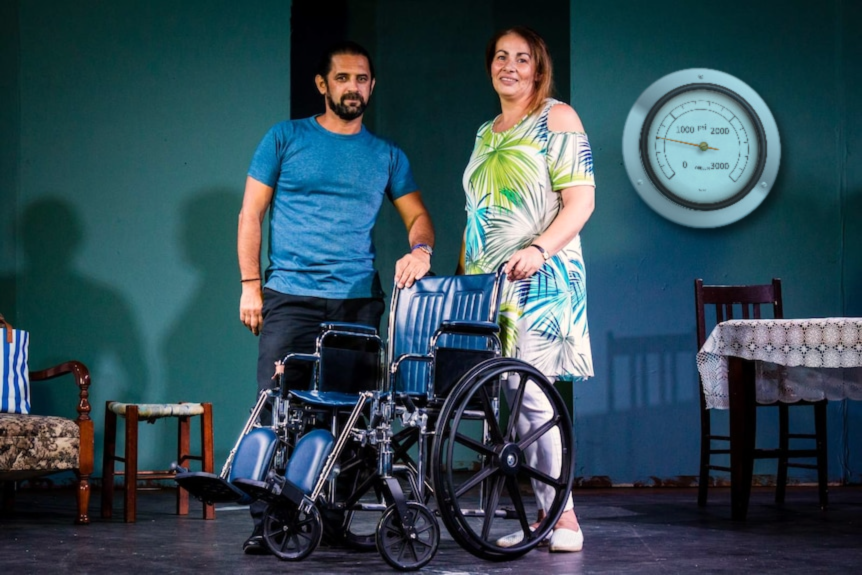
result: 600 psi
